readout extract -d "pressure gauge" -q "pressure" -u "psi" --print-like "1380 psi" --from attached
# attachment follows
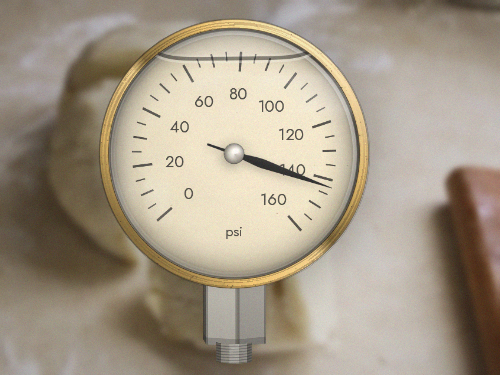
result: 142.5 psi
